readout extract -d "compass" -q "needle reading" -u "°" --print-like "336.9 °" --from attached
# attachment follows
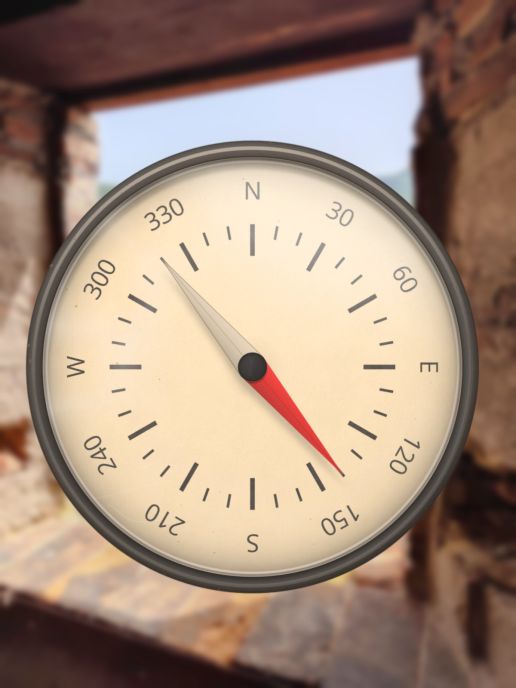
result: 140 °
